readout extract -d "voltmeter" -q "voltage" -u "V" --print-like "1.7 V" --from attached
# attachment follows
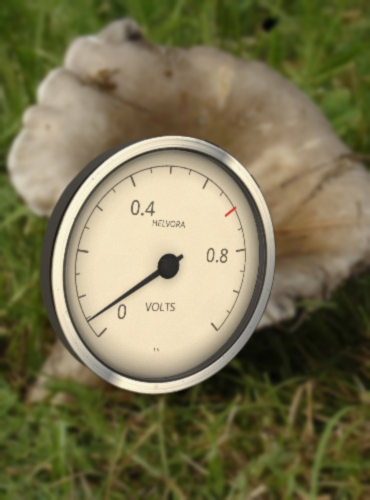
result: 0.05 V
